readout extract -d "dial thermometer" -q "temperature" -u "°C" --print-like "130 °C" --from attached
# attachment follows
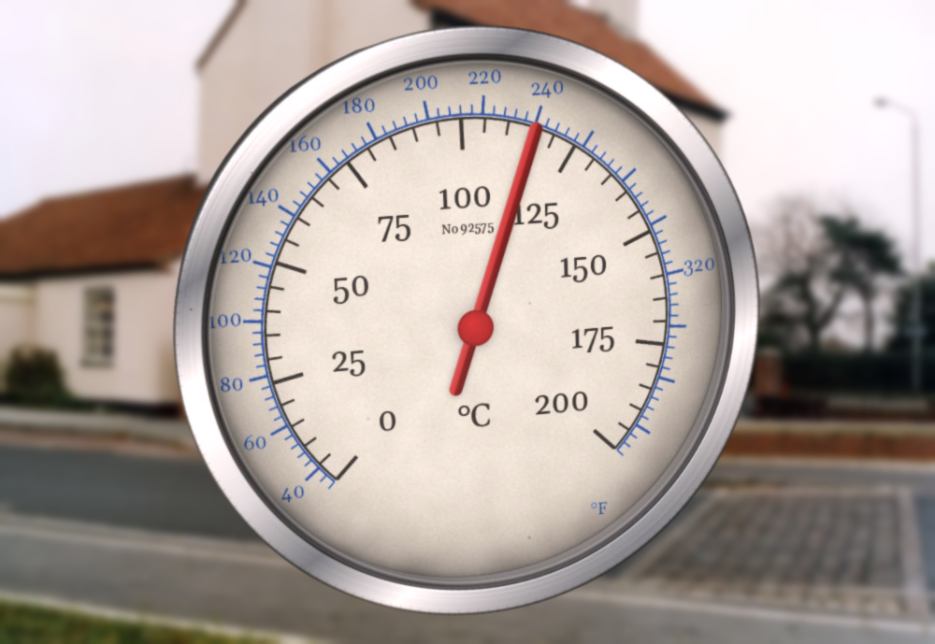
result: 115 °C
